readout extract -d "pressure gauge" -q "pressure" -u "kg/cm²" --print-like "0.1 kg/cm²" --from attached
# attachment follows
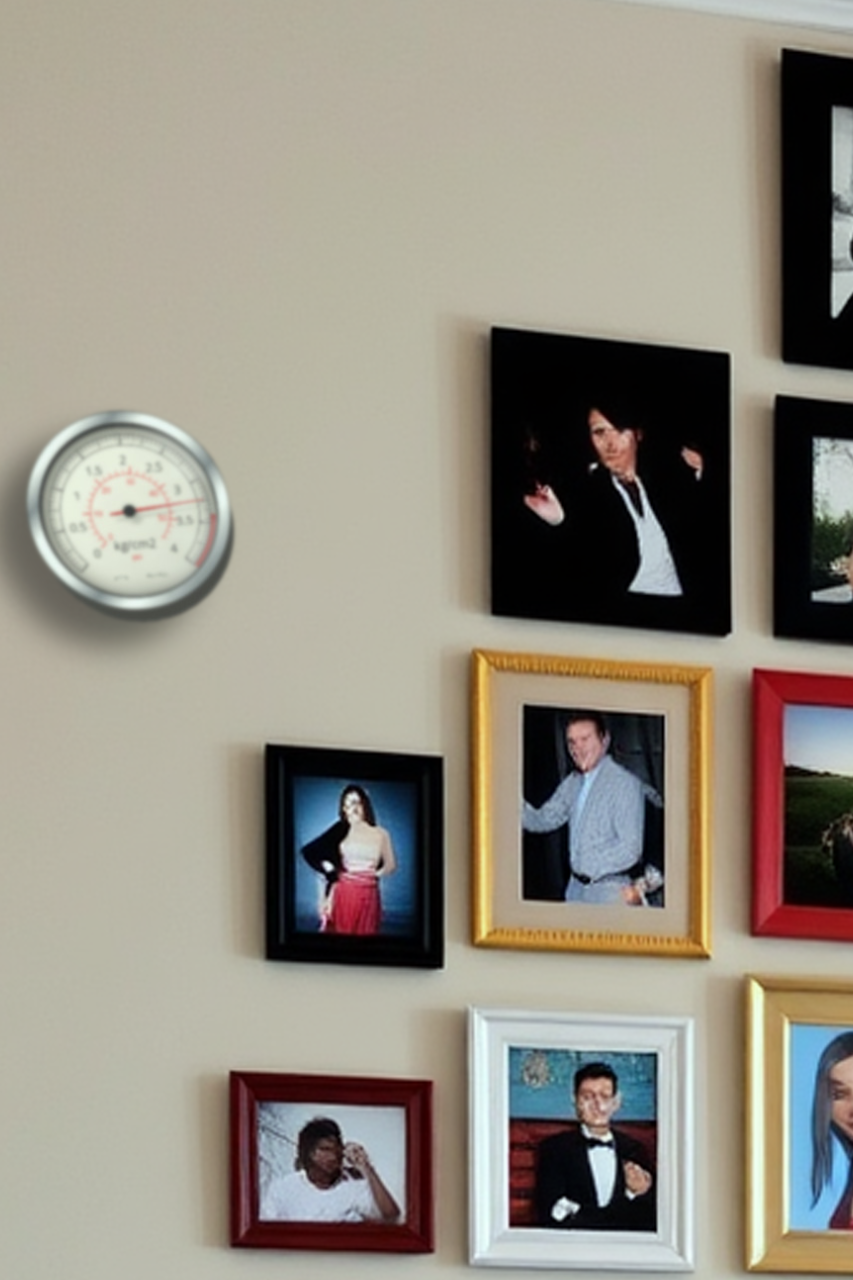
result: 3.25 kg/cm²
